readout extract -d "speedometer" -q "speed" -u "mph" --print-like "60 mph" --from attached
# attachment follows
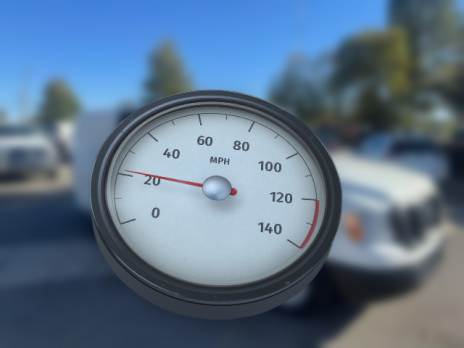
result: 20 mph
